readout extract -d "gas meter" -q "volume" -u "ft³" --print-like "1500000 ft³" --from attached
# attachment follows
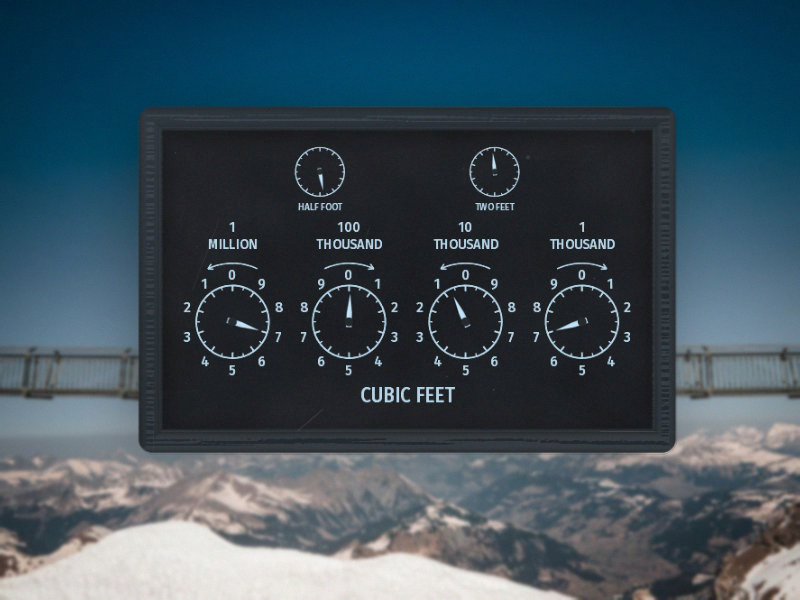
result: 700700 ft³
